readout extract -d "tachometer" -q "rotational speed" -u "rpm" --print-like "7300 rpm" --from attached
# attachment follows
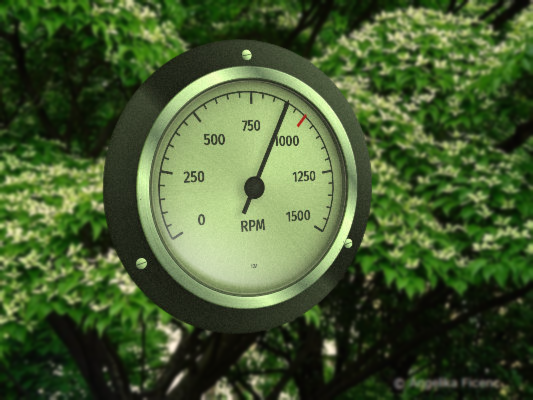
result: 900 rpm
